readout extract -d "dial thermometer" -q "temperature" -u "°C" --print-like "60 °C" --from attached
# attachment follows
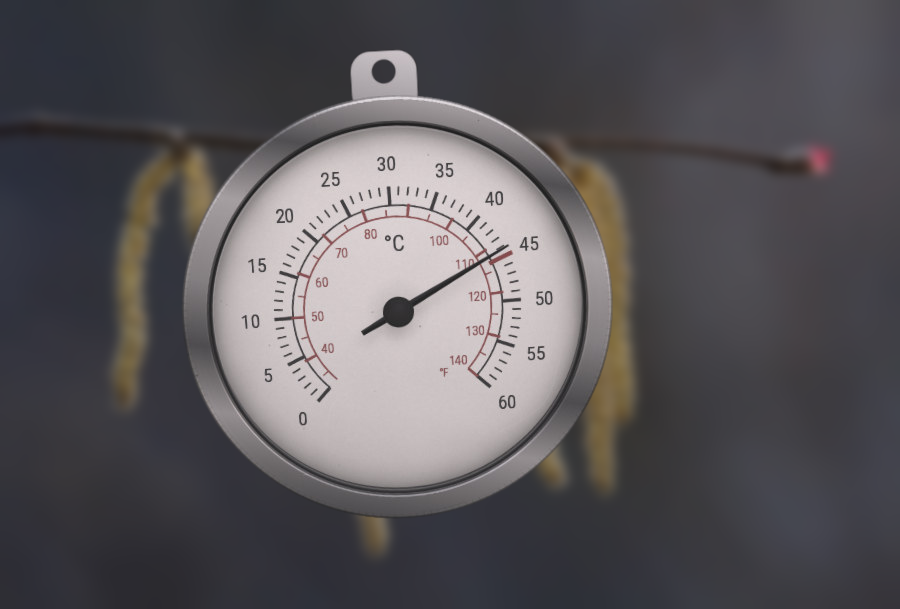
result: 44 °C
